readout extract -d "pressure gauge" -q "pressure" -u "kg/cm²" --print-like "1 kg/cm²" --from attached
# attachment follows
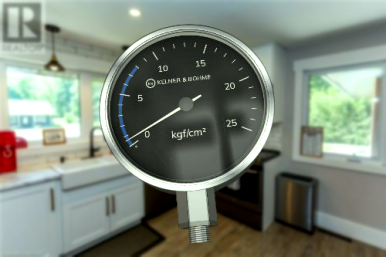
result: 0.5 kg/cm²
